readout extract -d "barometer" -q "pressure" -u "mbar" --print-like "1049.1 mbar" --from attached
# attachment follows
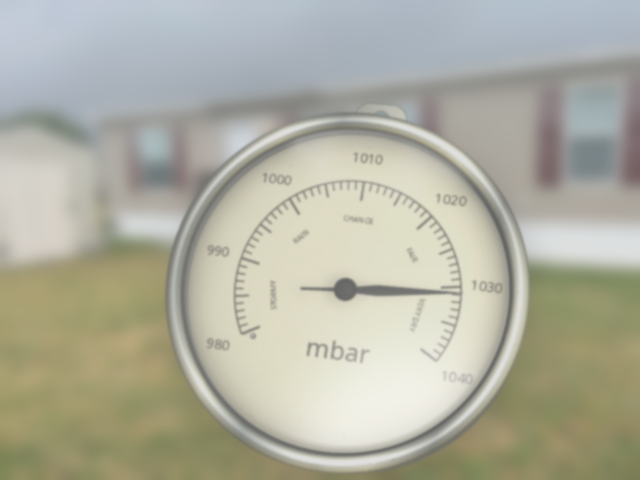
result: 1031 mbar
